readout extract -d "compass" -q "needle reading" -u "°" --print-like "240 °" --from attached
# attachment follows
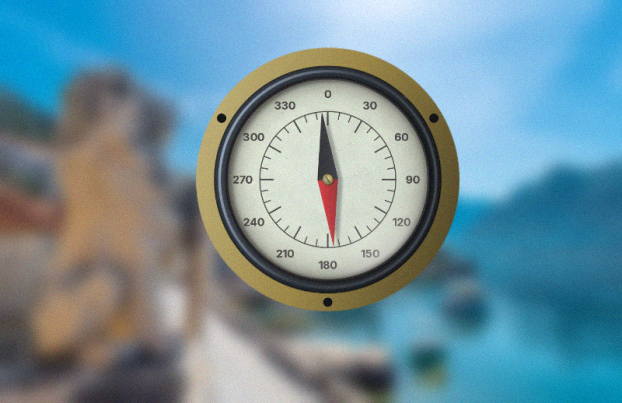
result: 175 °
